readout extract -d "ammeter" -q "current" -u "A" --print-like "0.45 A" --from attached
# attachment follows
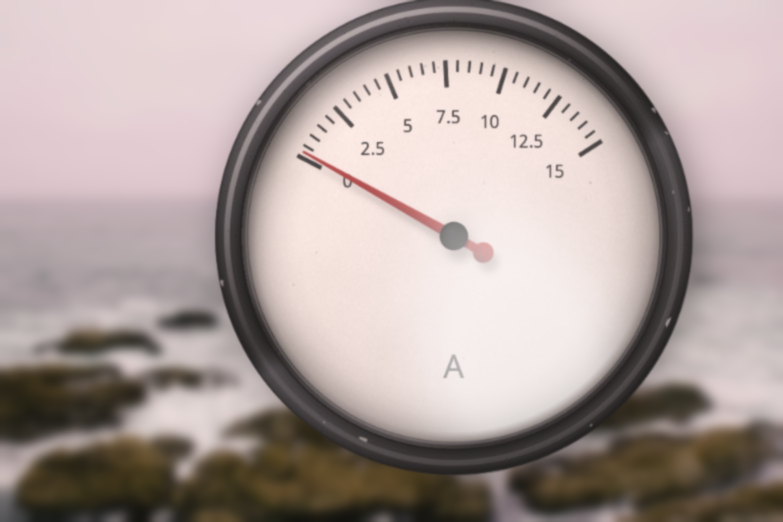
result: 0.25 A
